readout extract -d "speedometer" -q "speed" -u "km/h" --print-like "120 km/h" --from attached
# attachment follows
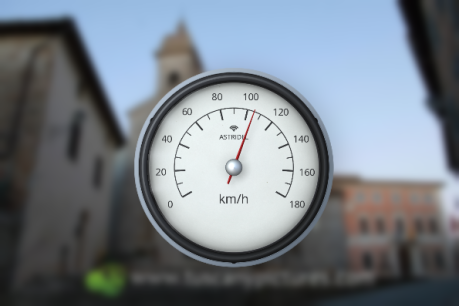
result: 105 km/h
